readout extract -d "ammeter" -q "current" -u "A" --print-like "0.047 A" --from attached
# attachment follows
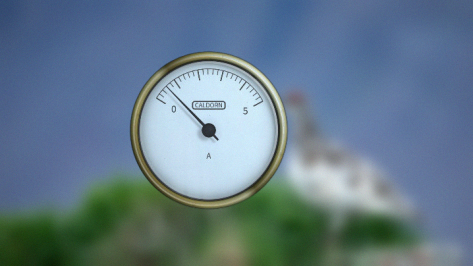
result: 0.6 A
